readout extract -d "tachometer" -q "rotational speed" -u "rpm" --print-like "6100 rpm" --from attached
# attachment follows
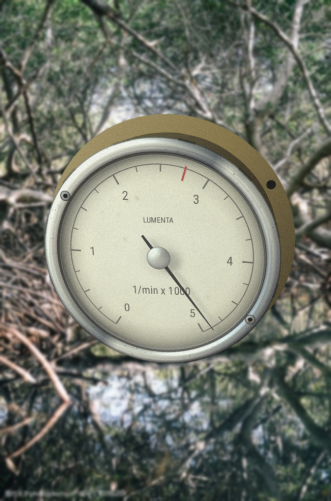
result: 4875 rpm
